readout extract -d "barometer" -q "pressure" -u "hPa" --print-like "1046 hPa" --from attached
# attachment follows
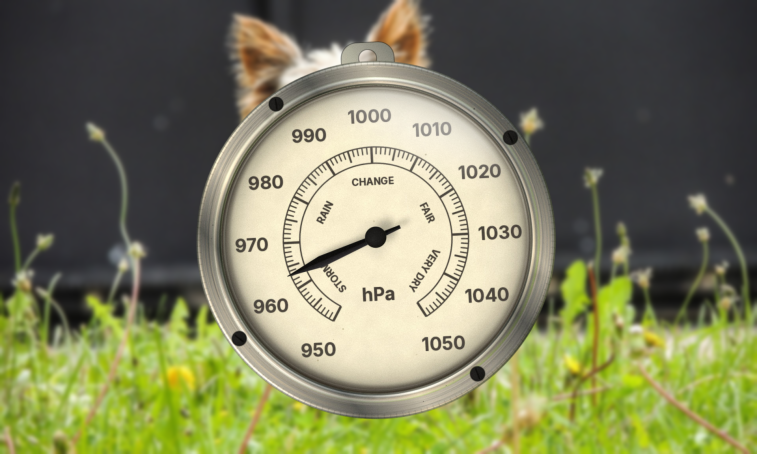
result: 963 hPa
